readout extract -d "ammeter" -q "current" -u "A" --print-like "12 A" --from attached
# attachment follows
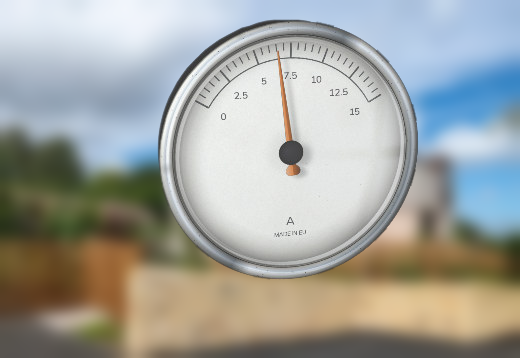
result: 6.5 A
